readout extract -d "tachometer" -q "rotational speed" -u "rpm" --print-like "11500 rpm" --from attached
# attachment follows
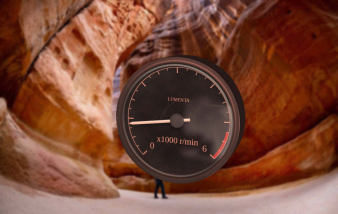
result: 875 rpm
